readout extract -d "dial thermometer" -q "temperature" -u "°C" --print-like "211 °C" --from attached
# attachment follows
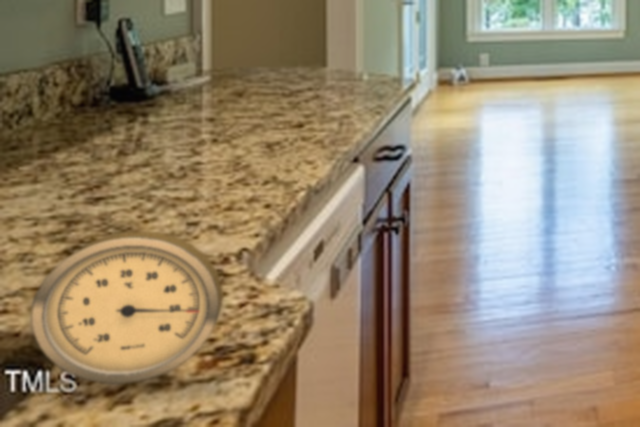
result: 50 °C
